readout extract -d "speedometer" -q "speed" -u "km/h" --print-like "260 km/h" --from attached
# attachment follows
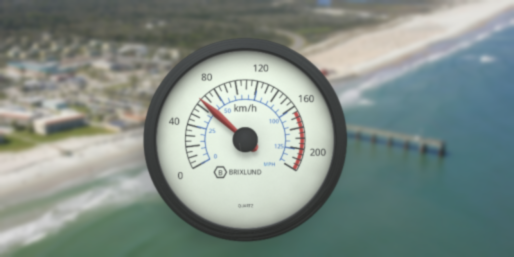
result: 65 km/h
